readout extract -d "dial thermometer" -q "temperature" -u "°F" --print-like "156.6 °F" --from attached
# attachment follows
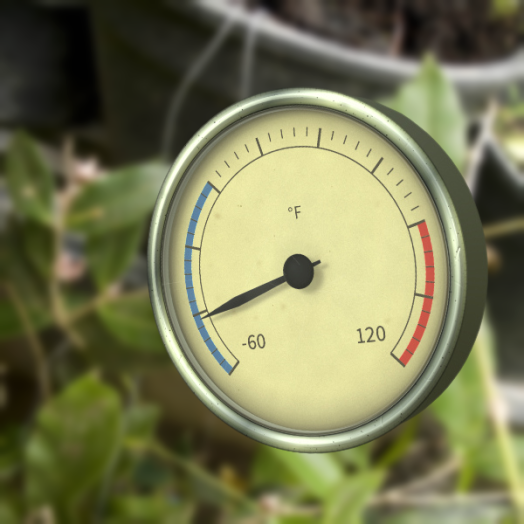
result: -42 °F
